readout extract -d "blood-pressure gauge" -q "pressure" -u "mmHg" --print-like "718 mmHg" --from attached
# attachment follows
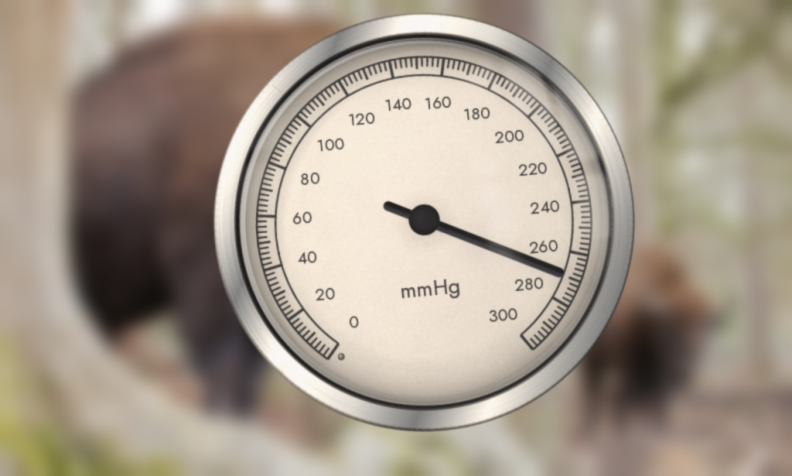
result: 270 mmHg
